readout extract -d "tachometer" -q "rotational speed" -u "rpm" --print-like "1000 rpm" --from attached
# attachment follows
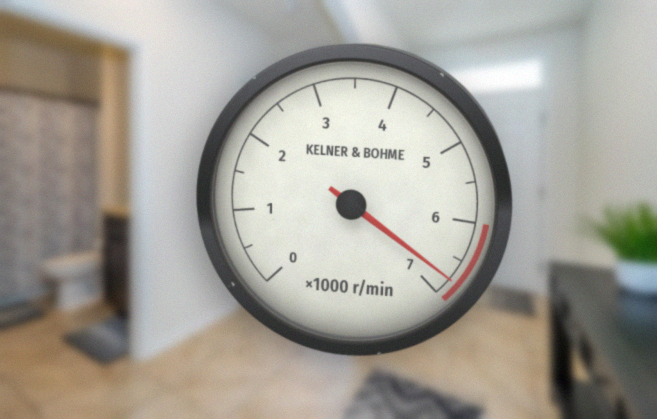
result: 6750 rpm
